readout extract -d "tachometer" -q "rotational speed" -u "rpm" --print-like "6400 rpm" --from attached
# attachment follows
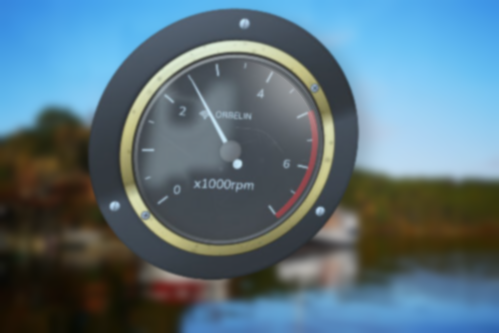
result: 2500 rpm
